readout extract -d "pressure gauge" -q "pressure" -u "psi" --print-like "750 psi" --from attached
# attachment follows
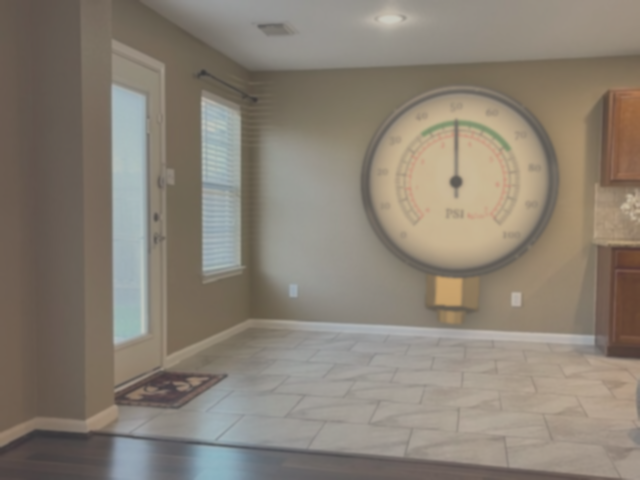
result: 50 psi
